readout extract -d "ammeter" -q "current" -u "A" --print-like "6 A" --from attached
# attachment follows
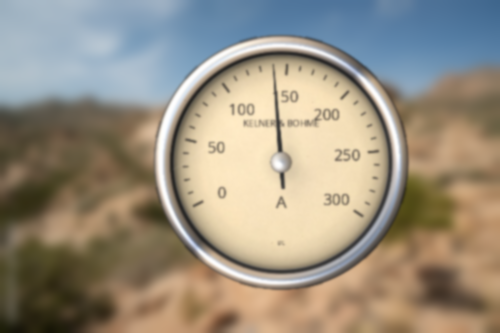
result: 140 A
